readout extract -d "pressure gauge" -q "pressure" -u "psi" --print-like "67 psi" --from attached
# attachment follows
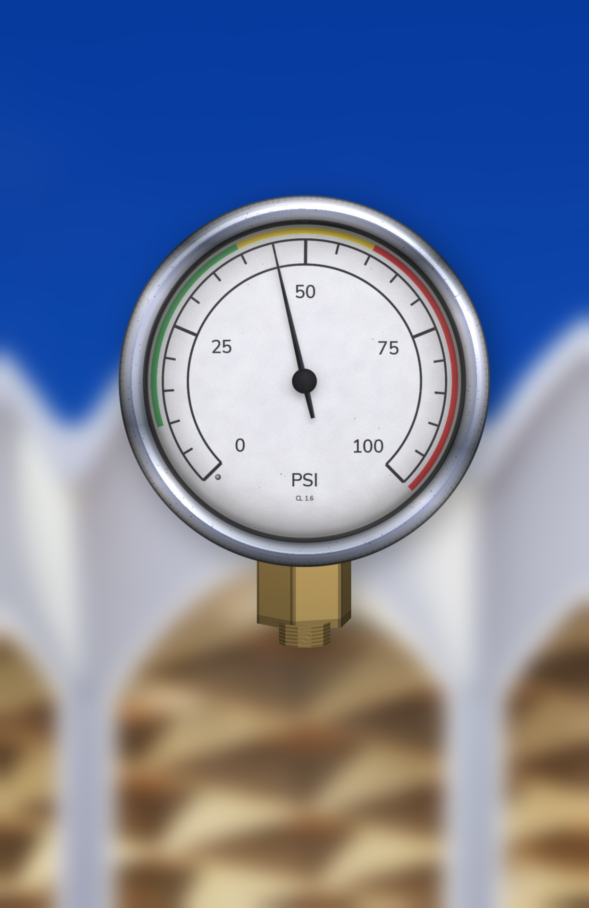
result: 45 psi
